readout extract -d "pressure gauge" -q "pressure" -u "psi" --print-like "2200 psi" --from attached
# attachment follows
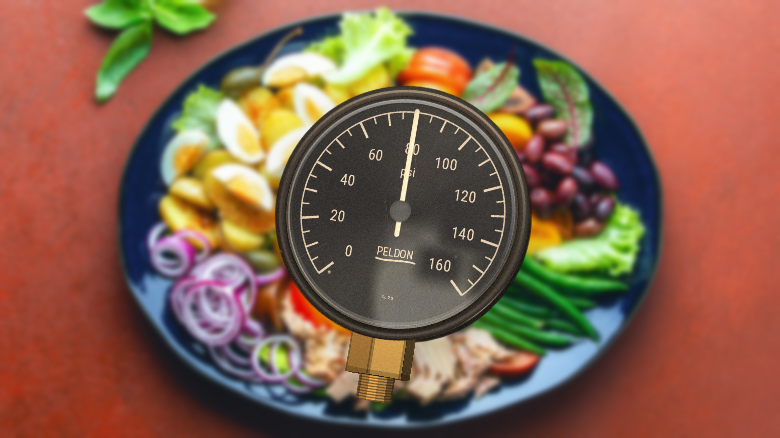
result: 80 psi
